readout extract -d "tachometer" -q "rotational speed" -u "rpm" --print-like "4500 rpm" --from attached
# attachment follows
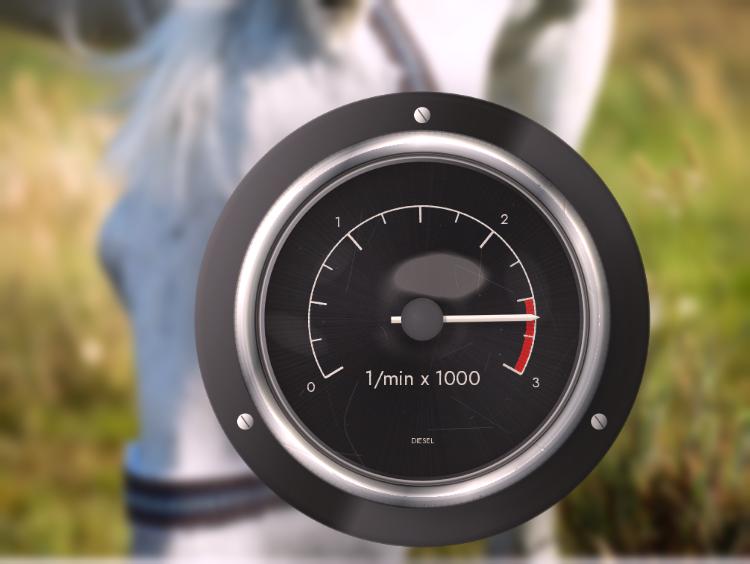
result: 2625 rpm
